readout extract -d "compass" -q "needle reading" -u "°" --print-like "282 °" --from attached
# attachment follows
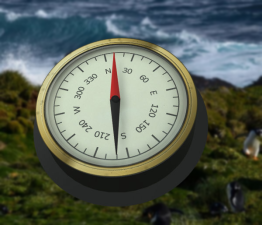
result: 10 °
